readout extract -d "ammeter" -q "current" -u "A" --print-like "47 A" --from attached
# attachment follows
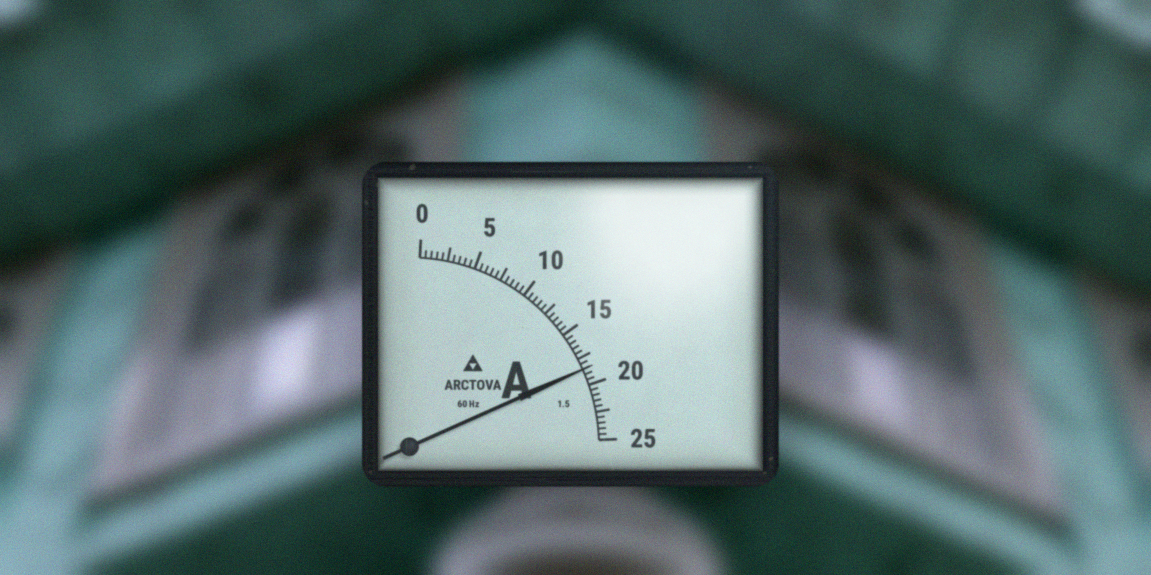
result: 18.5 A
